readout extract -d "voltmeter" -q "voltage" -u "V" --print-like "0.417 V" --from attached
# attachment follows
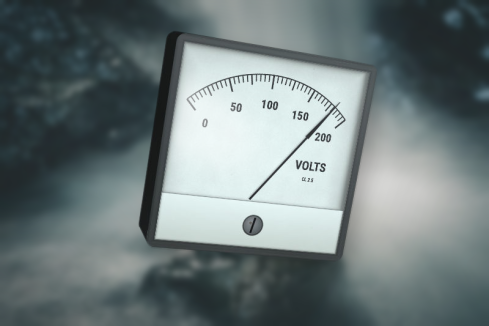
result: 180 V
